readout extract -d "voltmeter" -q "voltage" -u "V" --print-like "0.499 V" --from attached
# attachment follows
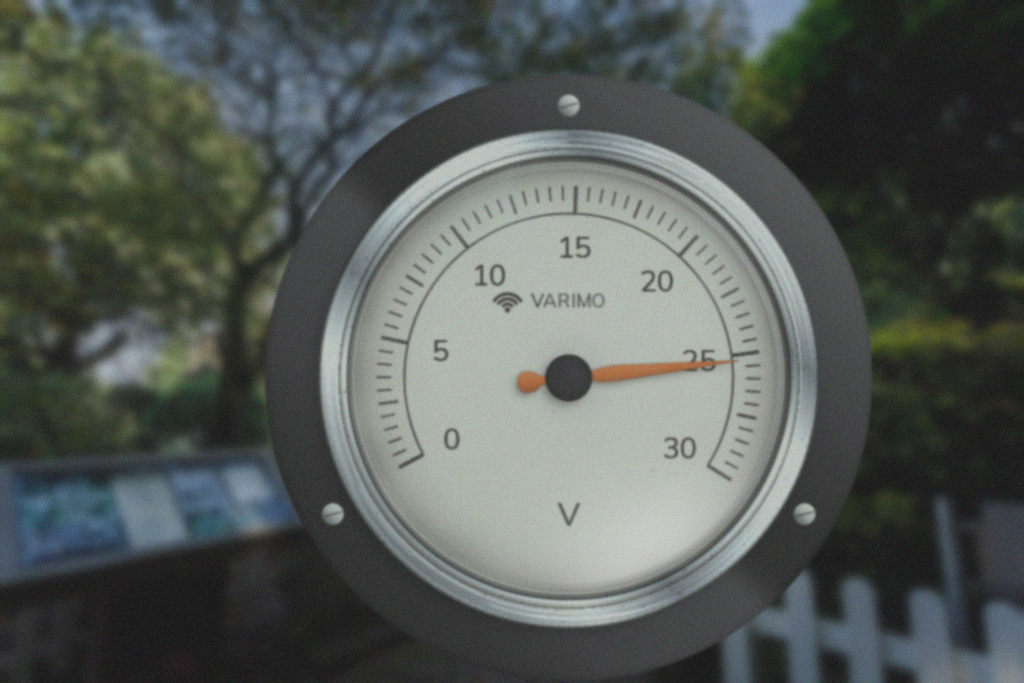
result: 25.25 V
